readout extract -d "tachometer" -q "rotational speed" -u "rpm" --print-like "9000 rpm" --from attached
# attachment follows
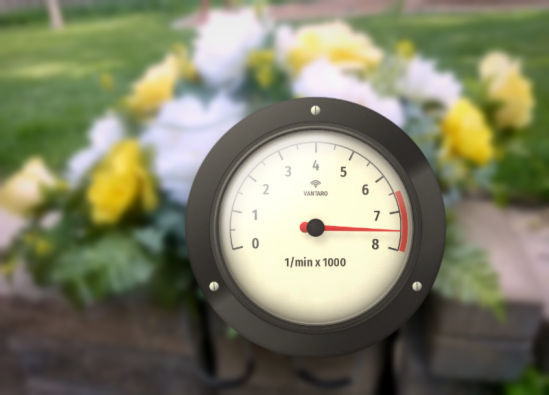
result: 7500 rpm
